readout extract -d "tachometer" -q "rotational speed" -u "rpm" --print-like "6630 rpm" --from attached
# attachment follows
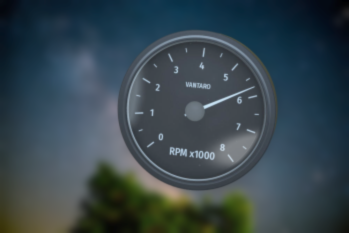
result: 5750 rpm
